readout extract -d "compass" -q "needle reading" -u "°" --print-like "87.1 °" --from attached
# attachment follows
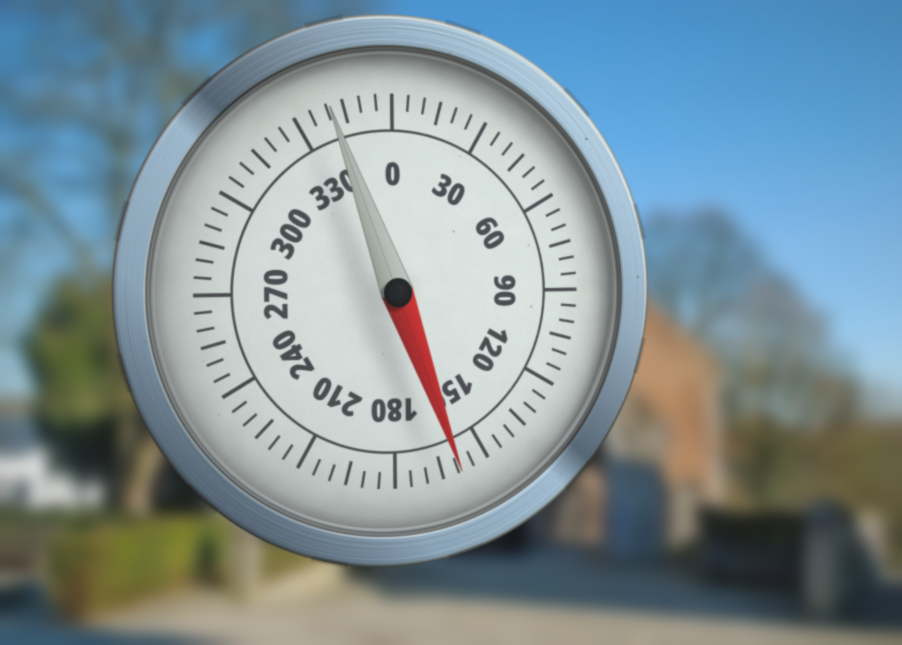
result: 160 °
